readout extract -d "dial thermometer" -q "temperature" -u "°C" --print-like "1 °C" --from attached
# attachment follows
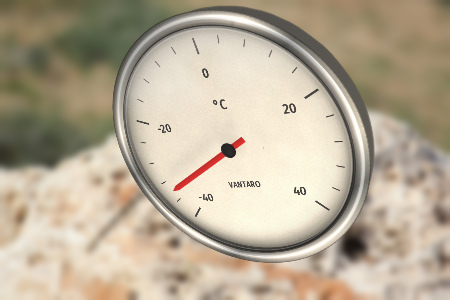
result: -34 °C
